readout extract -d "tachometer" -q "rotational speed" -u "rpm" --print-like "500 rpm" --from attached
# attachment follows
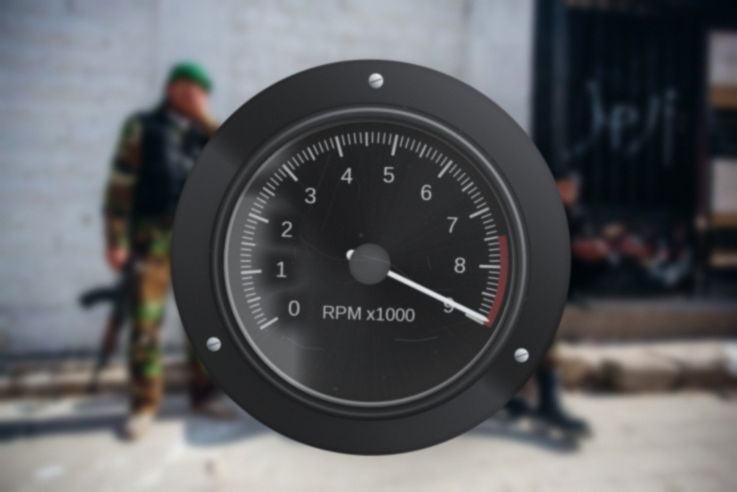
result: 8900 rpm
